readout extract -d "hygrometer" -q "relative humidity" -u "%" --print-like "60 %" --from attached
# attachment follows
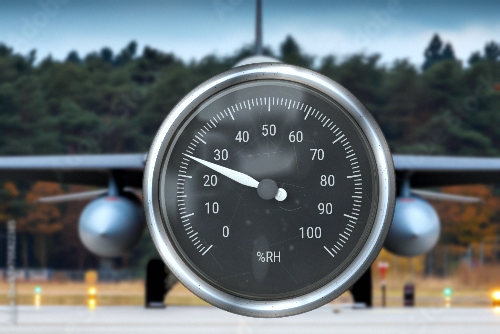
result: 25 %
